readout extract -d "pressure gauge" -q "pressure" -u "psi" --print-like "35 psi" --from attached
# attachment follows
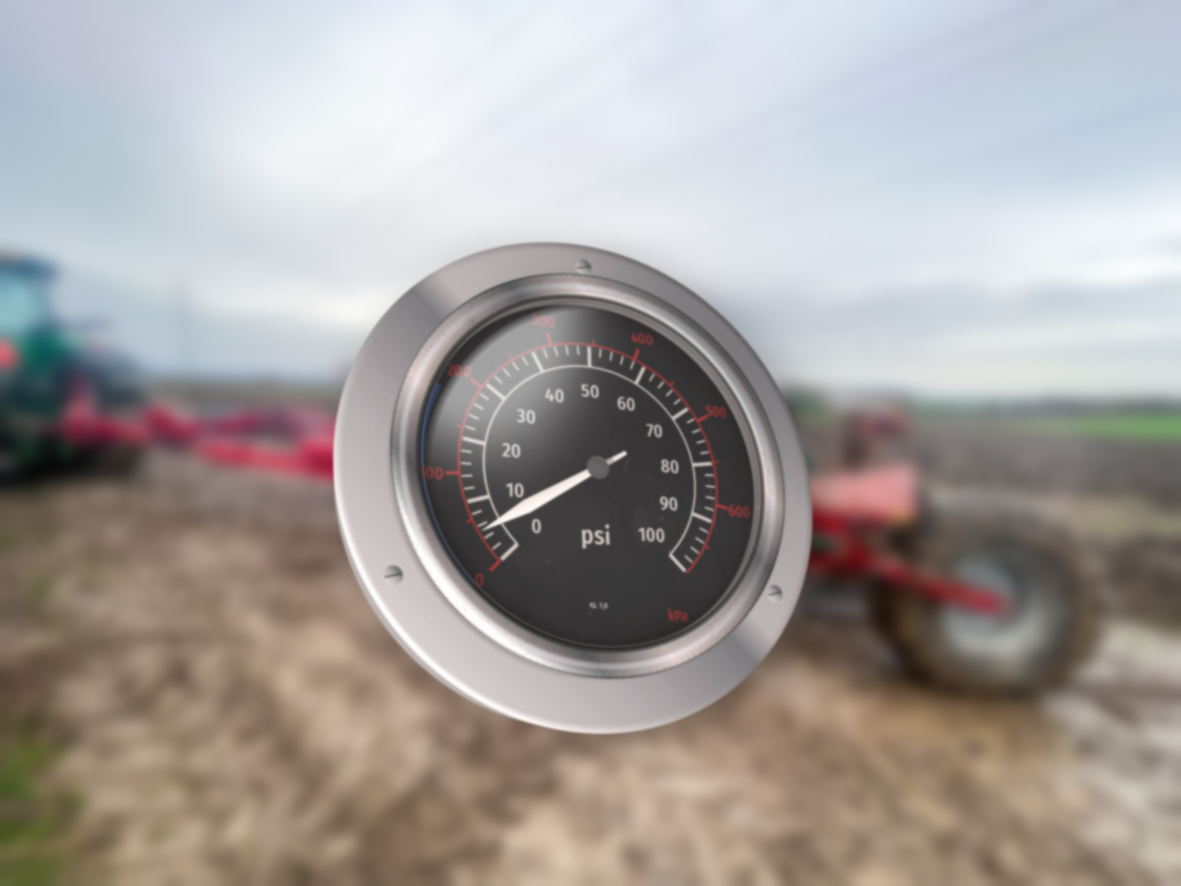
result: 5 psi
